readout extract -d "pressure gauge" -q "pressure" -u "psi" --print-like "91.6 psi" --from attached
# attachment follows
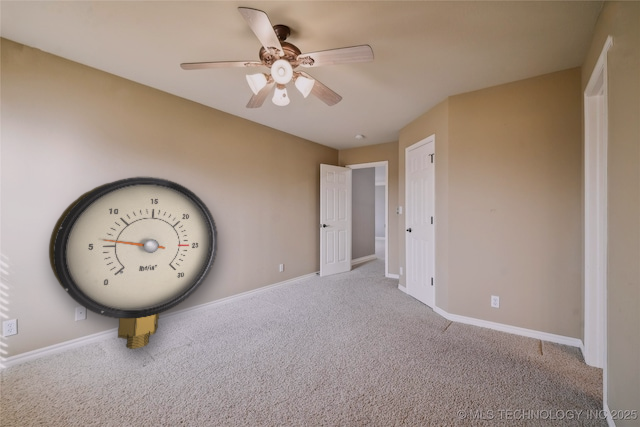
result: 6 psi
